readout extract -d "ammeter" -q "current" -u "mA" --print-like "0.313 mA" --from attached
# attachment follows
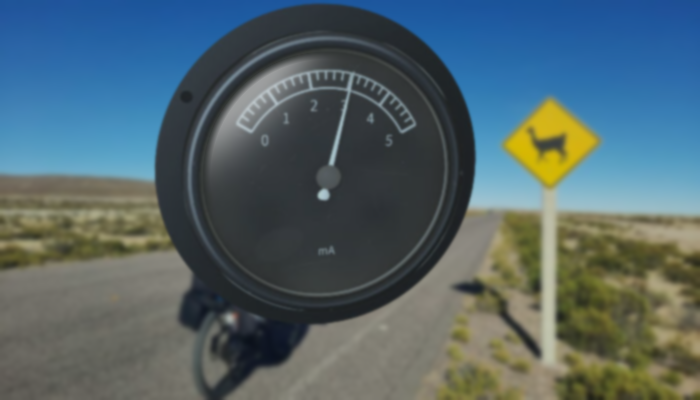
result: 3 mA
